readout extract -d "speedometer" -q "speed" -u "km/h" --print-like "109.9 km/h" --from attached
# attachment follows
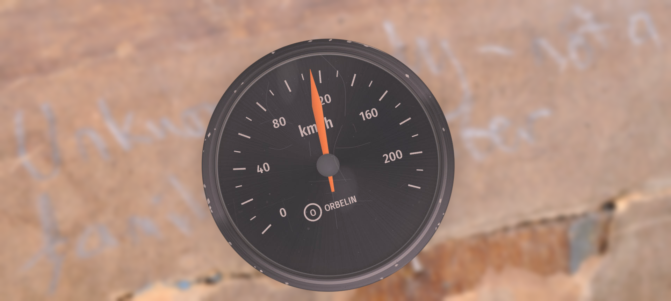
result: 115 km/h
